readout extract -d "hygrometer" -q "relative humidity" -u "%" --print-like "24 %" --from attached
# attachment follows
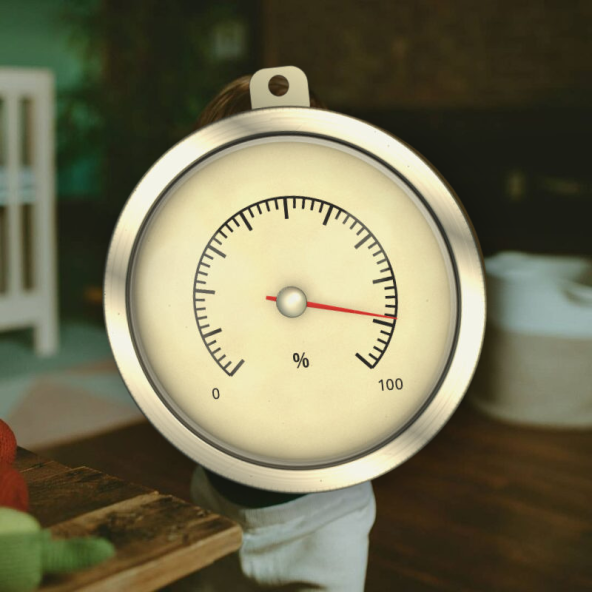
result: 88 %
